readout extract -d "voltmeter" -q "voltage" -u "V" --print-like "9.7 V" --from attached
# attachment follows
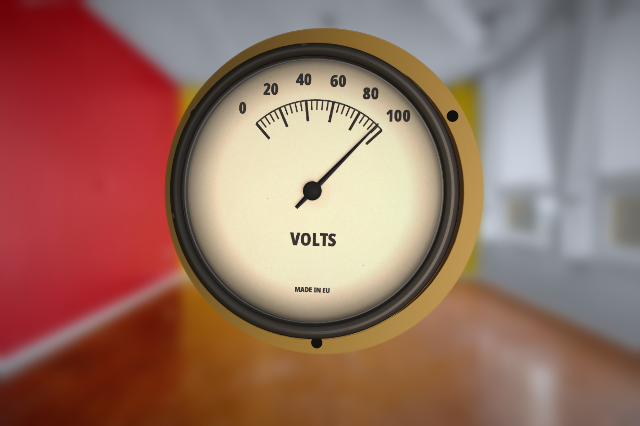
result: 96 V
